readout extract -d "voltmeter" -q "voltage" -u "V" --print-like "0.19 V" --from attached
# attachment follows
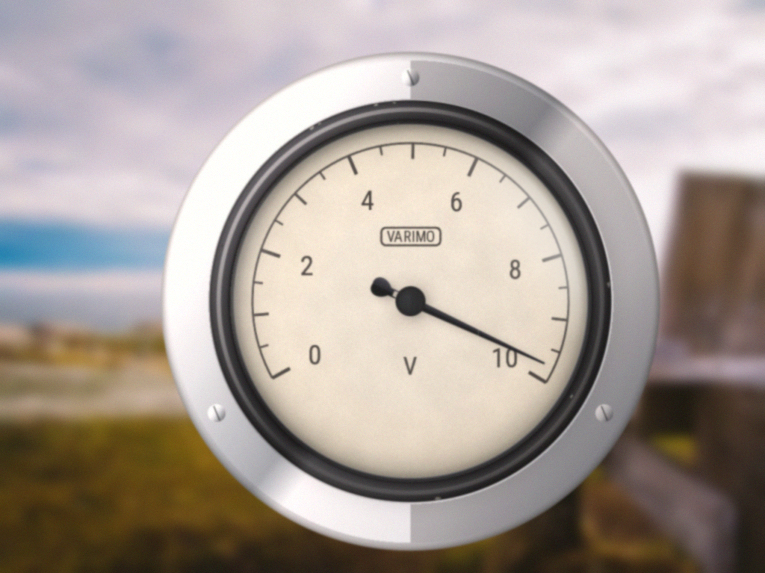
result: 9.75 V
